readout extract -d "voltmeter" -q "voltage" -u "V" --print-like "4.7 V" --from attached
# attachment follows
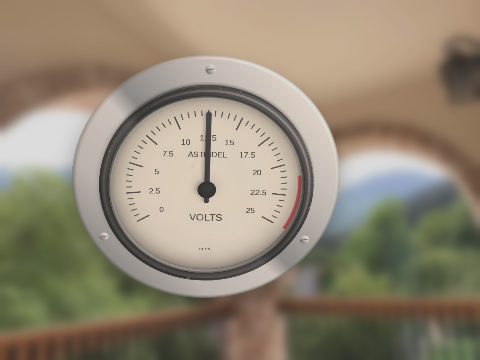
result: 12.5 V
